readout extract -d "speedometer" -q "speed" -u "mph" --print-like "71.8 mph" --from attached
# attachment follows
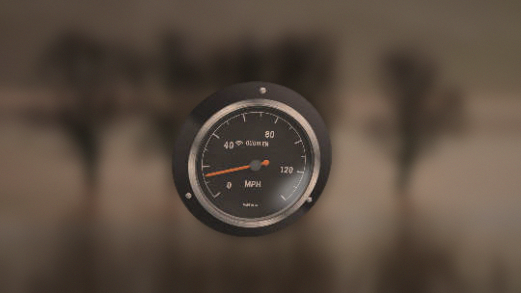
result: 15 mph
